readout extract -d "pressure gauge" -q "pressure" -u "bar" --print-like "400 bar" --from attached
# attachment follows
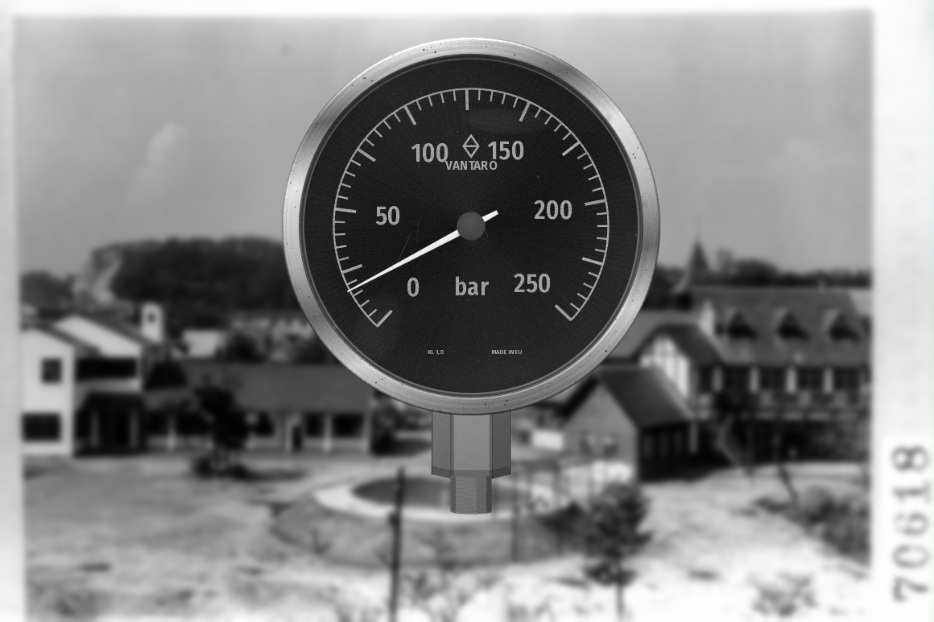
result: 17.5 bar
